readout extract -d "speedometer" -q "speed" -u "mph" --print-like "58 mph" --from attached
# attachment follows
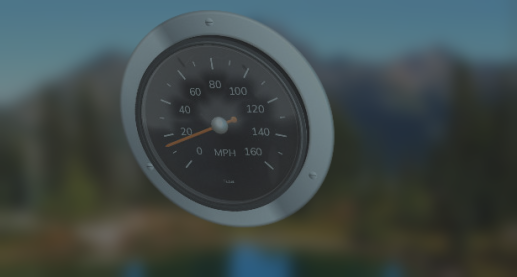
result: 15 mph
